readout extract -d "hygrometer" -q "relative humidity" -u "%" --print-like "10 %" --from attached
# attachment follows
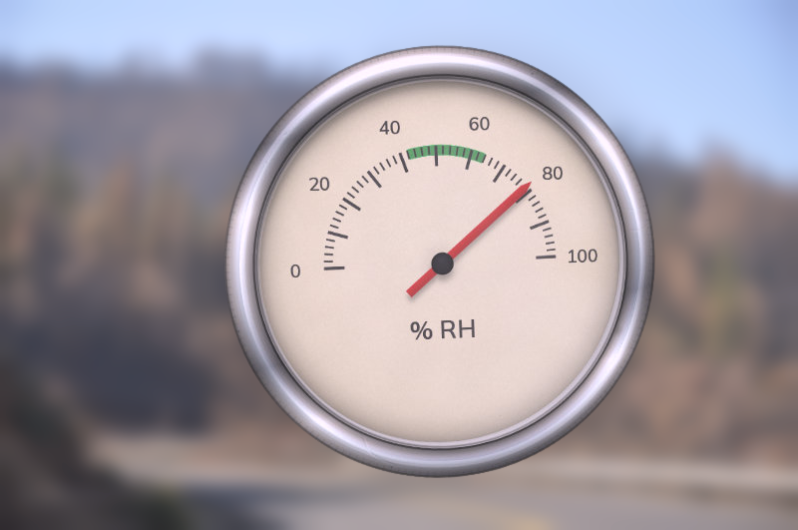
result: 78 %
